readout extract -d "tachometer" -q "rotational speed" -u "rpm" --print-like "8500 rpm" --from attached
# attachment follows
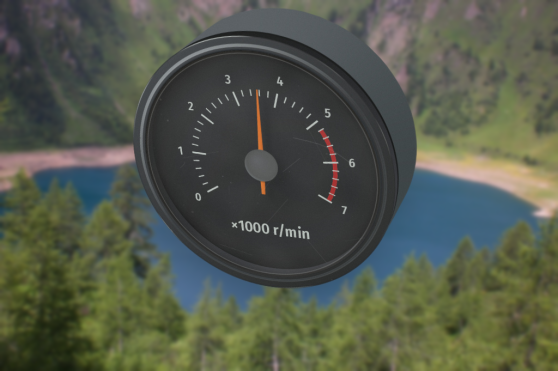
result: 3600 rpm
